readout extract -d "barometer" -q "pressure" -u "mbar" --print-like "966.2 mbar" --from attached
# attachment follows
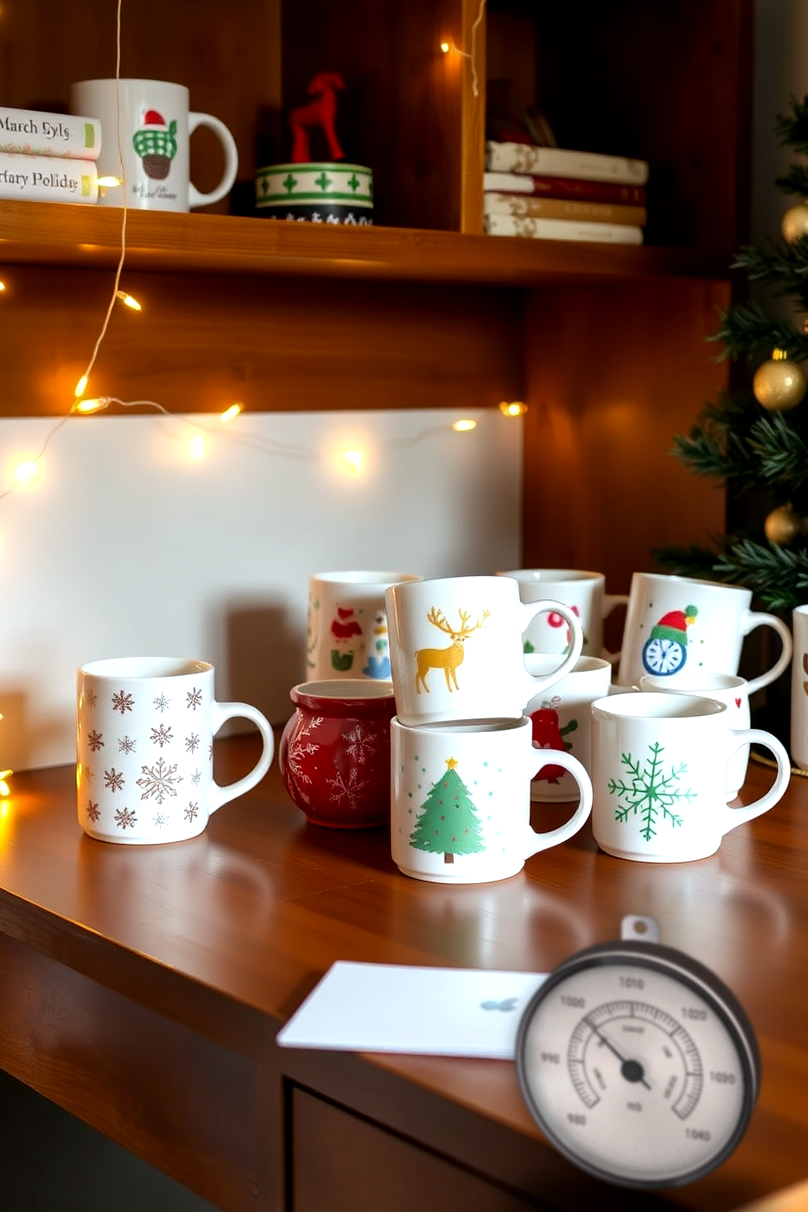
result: 1000 mbar
